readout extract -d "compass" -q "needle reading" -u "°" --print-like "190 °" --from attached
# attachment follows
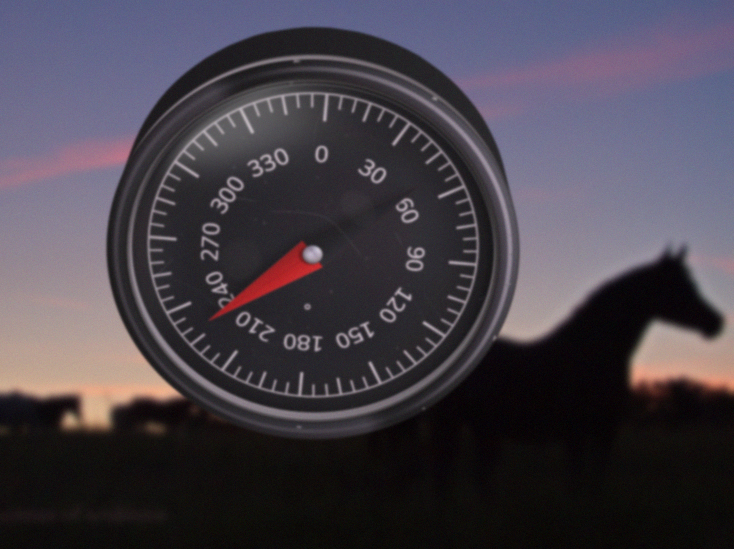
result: 230 °
